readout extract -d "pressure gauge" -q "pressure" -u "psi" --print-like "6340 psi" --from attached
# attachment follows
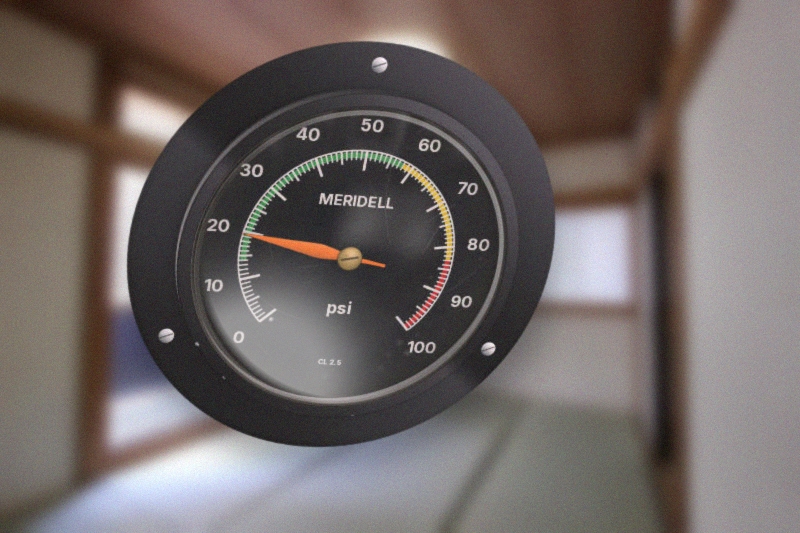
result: 20 psi
